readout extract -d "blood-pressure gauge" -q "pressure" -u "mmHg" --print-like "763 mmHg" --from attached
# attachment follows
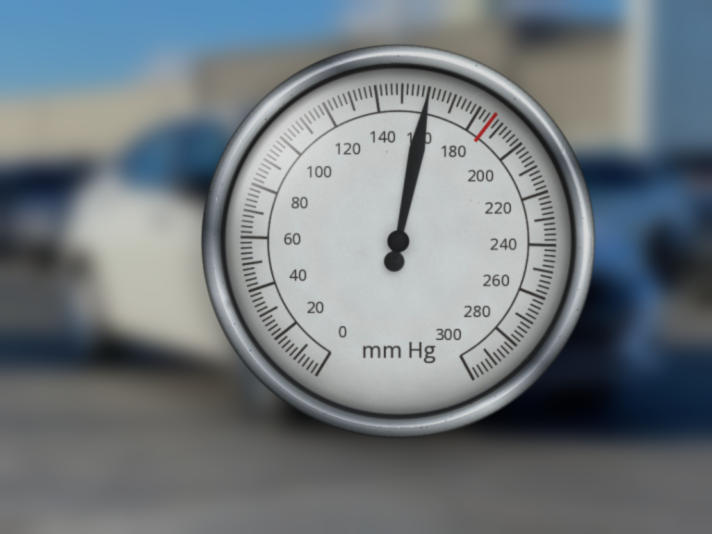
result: 160 mmHg
